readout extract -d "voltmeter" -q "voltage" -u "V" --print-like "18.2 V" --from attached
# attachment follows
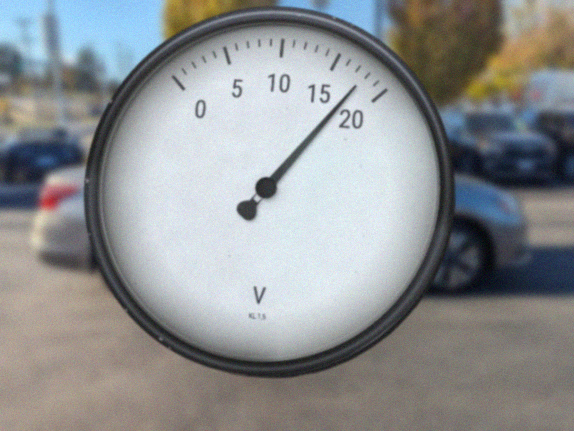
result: 18 V
